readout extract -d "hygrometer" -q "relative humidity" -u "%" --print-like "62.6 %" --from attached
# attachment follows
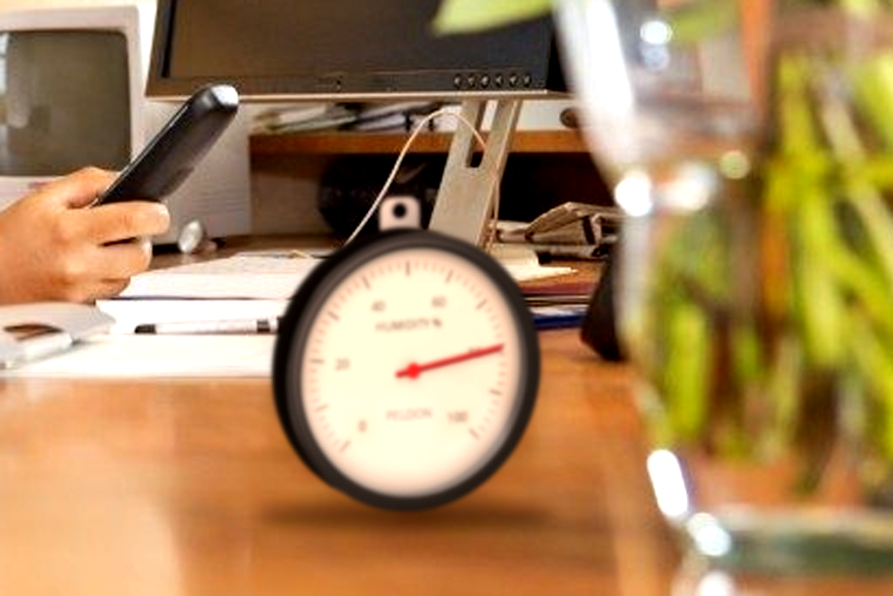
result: 80 %
